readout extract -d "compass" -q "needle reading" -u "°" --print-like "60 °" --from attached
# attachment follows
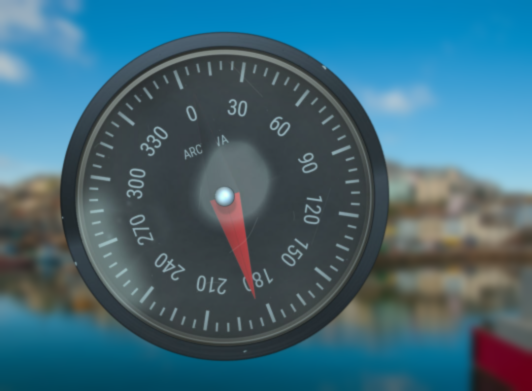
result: 185 °
